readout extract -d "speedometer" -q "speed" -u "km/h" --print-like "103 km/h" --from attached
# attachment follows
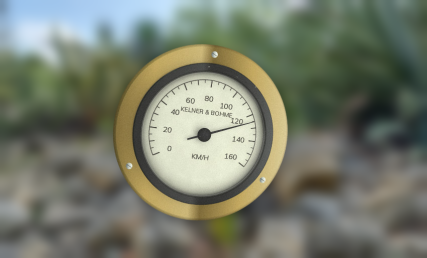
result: 125 km/h
